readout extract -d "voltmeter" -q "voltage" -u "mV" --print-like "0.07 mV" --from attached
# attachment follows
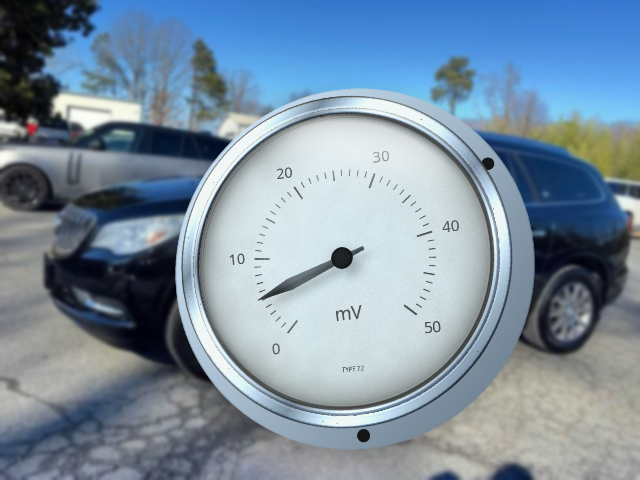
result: 5 mV
